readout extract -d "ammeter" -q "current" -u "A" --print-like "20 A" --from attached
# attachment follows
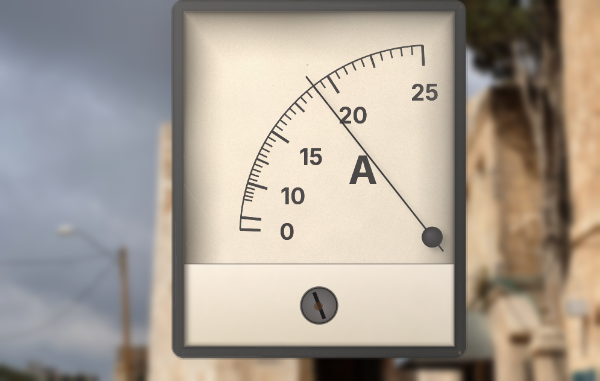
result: 19 A
